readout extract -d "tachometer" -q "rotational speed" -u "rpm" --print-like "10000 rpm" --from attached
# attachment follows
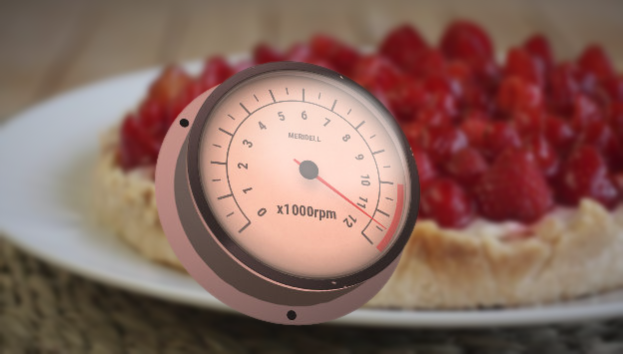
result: 11500 rpm
